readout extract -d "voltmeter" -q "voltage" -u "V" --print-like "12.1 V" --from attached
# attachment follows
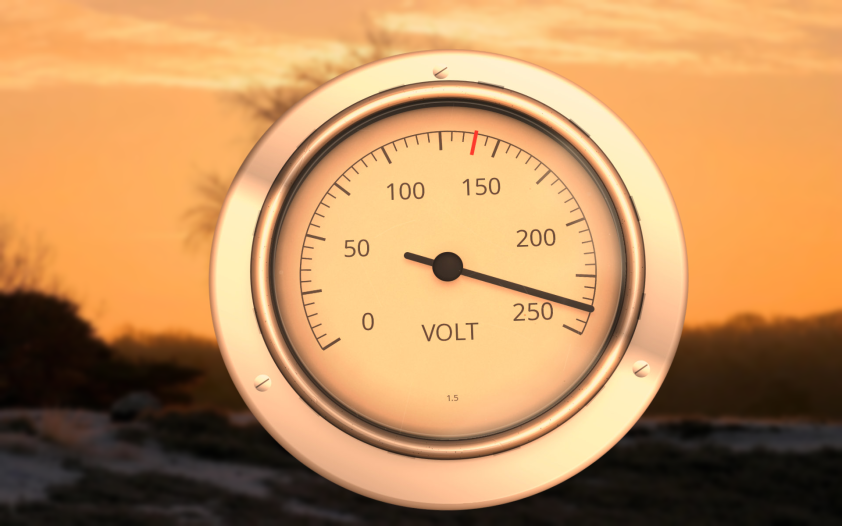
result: 240 V
